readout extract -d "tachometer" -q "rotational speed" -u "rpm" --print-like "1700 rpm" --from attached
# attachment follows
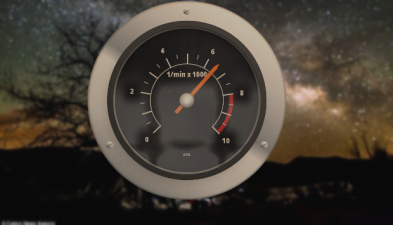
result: 6500 rpm
